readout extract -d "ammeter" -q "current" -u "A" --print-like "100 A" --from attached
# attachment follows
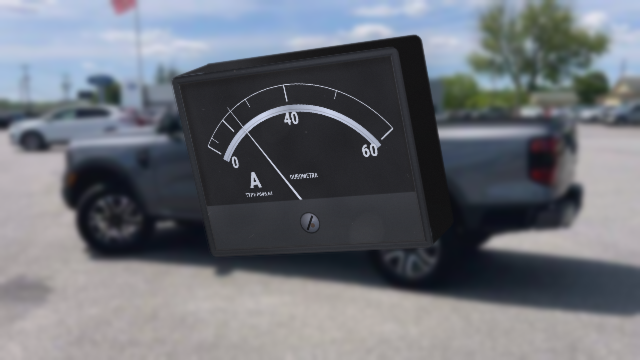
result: 25 A
